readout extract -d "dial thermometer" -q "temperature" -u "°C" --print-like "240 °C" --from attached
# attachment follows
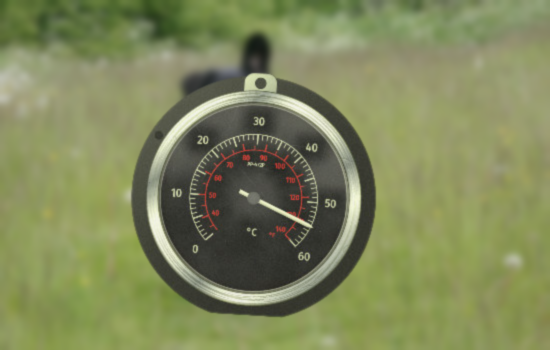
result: 55 °C
